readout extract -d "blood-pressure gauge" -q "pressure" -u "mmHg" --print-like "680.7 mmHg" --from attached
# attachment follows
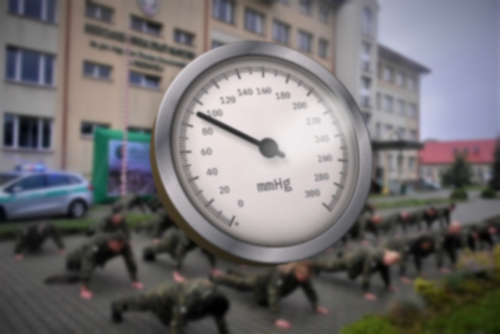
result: 90 mmHg
